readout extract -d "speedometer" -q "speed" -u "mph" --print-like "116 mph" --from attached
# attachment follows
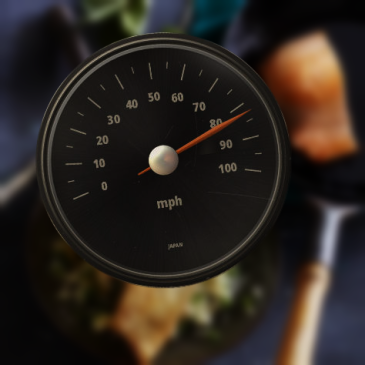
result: 82.5 mph
